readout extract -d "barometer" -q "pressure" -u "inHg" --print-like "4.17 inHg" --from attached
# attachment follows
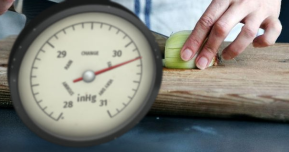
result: 30.2 inHg
